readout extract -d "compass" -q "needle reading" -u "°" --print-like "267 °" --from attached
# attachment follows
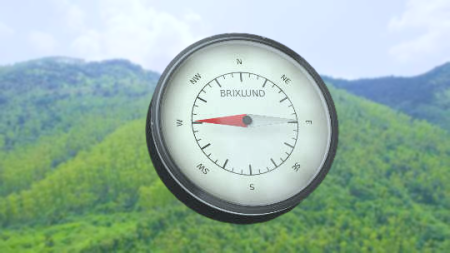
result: 270 °
